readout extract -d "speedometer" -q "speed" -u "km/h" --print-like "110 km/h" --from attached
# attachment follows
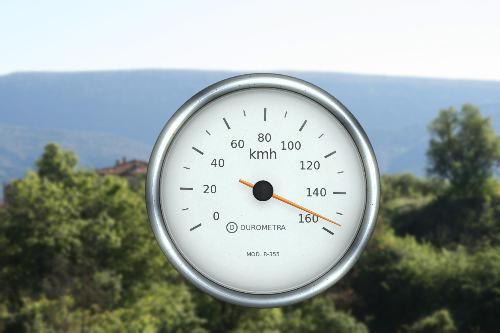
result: 155 km/h
